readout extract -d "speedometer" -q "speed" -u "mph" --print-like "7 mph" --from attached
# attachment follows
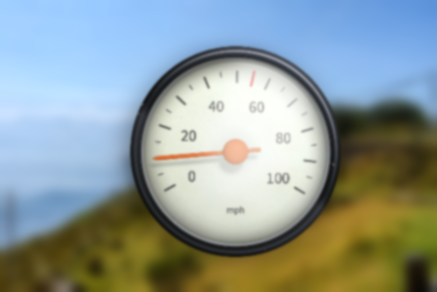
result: 10 mph
